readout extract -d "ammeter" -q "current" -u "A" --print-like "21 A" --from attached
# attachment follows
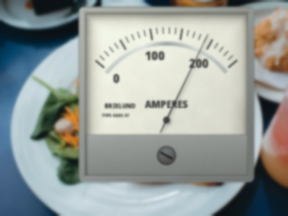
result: 190 A
